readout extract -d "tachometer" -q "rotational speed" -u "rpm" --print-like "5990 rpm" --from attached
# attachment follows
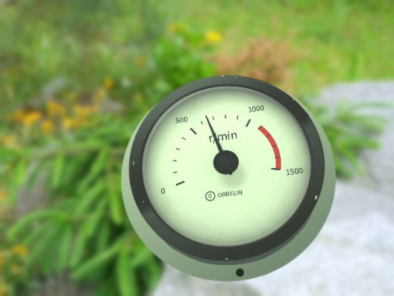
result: 650 rpm
